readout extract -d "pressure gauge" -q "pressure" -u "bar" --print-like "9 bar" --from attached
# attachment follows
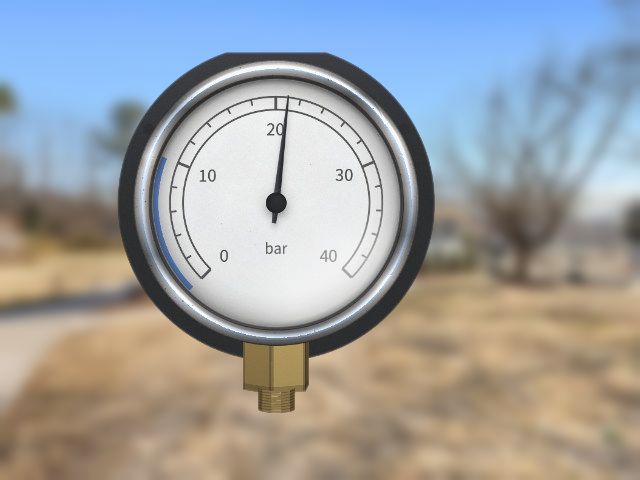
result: 21 bar
